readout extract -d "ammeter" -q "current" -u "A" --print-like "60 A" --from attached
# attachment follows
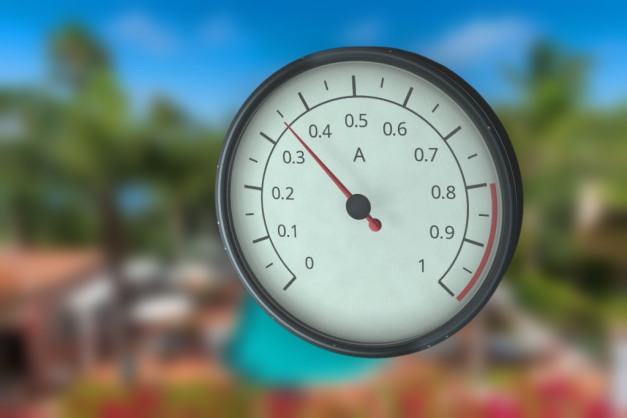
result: 0.35 A
